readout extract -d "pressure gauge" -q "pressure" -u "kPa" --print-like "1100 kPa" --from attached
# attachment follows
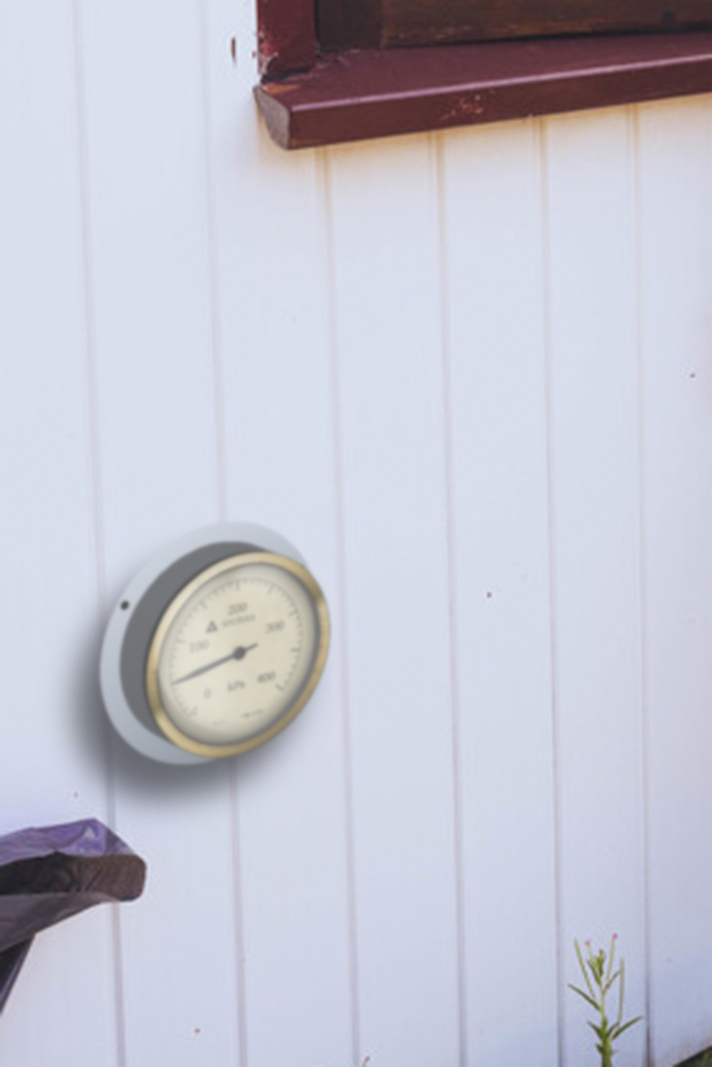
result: 50 kPa
